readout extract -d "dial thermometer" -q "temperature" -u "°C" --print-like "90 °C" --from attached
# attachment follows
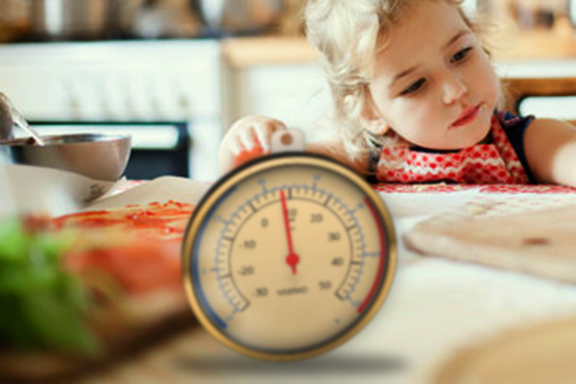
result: 8 °C
